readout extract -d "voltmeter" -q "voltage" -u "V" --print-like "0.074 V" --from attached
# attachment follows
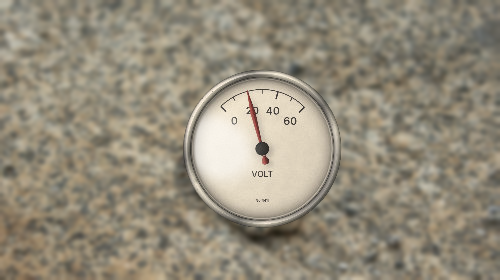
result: 20 V
